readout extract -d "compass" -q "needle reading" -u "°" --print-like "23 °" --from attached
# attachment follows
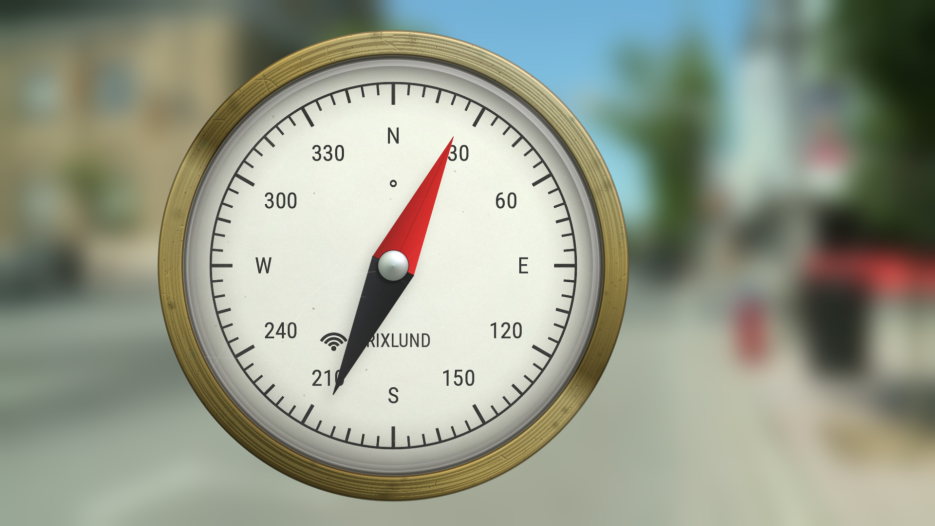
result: 25 °
